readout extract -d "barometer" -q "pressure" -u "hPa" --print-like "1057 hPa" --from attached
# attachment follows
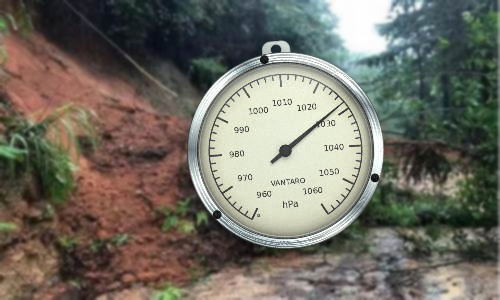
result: 1028 hPa
